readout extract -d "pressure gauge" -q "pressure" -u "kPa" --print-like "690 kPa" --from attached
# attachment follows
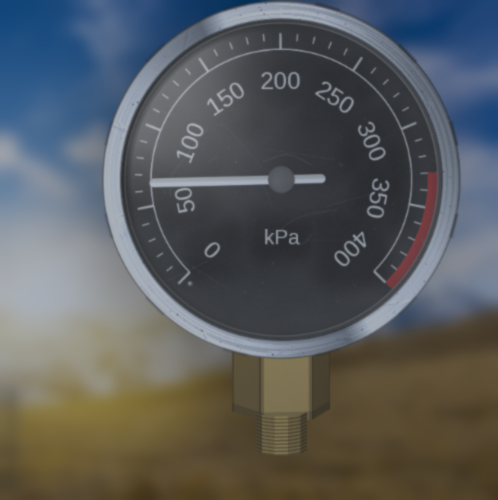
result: 65 kPa
